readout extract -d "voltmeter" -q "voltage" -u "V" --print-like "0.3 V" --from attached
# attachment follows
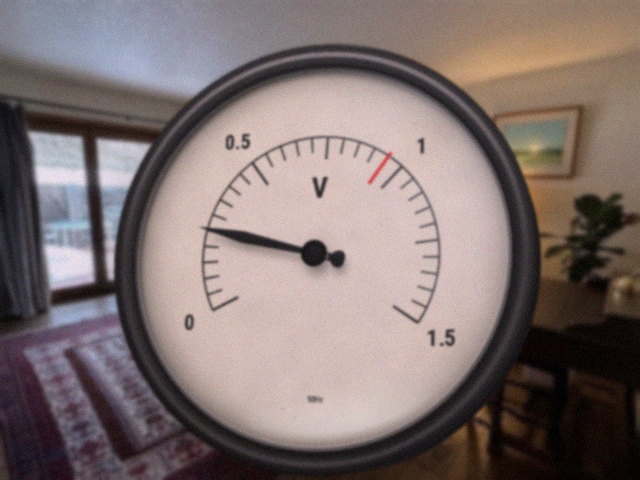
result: 0.25 V
